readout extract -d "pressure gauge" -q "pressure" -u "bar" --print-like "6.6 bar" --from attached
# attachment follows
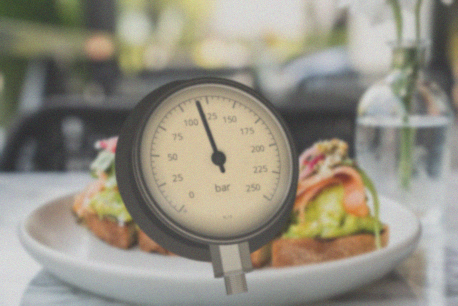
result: 115 bar
